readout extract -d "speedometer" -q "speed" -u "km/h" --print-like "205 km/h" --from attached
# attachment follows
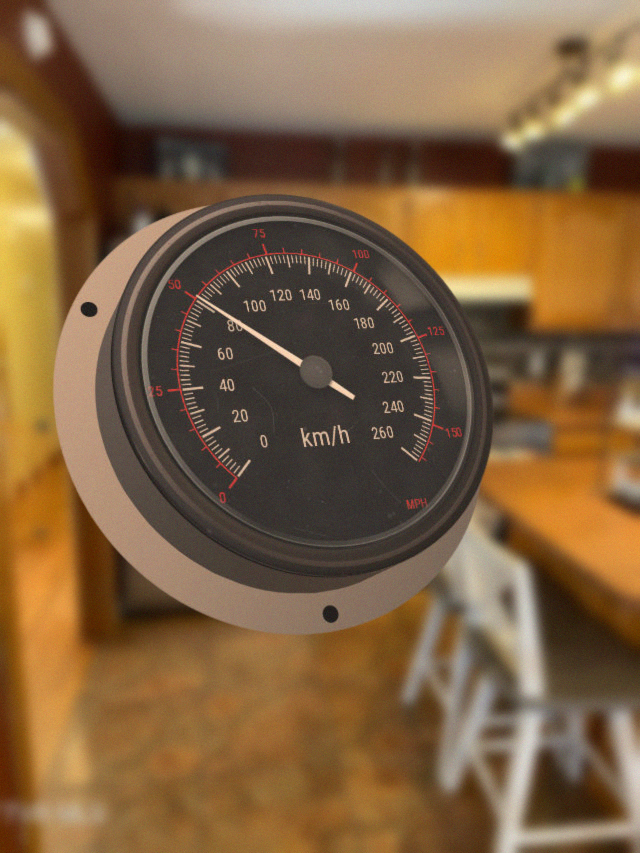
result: 80 km/h
